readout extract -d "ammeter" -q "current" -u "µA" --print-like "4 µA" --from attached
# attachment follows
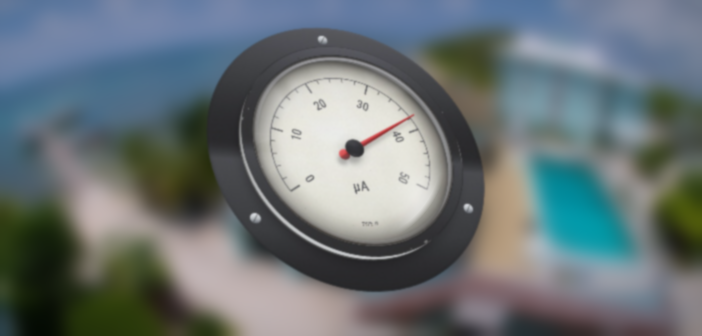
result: 38 µA
